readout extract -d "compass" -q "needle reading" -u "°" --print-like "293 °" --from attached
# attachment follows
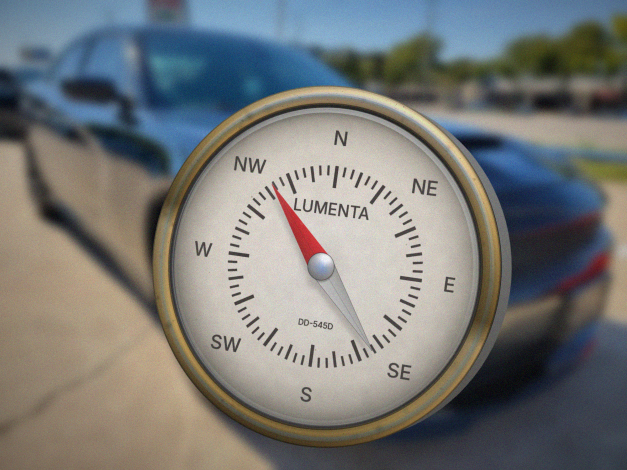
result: 320 °
